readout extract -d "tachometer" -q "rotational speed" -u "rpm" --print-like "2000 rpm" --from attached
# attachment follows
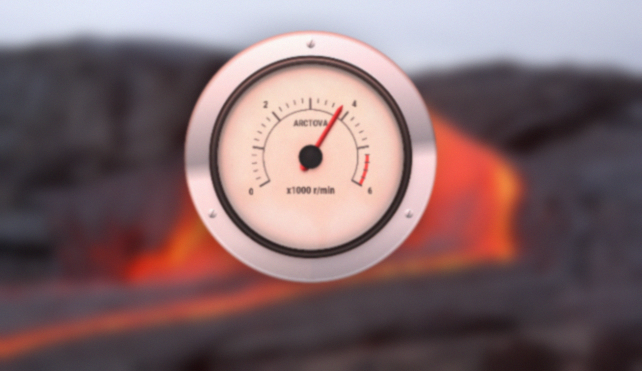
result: 3800 rpm
